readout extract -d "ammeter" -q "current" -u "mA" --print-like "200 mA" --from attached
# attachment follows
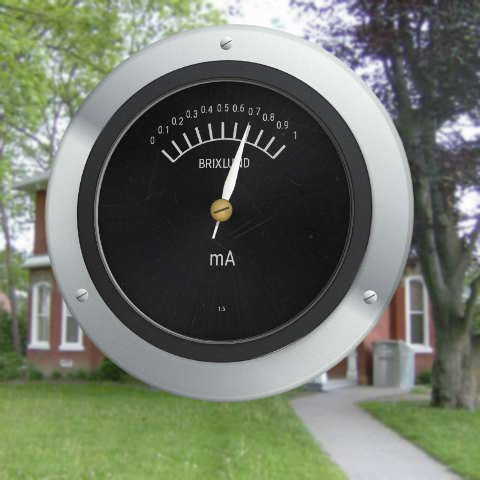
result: 0.7 mA
